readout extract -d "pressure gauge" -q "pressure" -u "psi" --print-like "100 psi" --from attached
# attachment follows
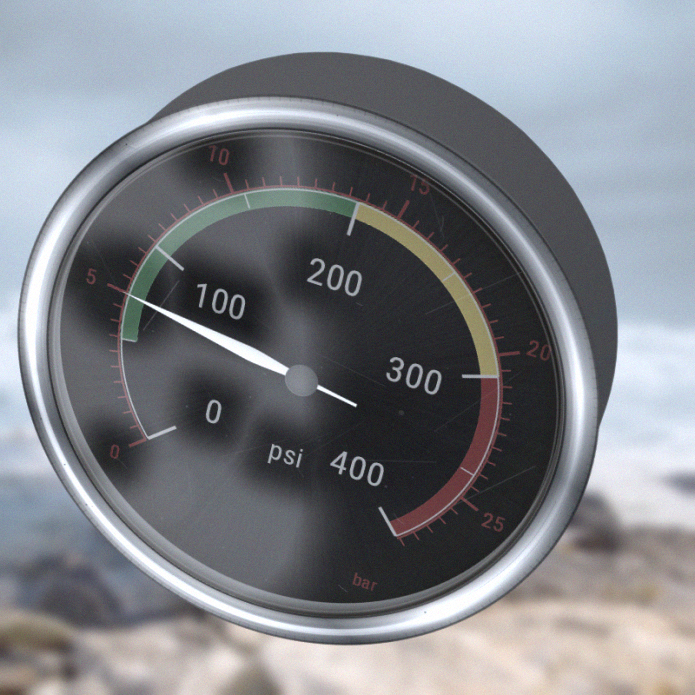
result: 75 psi
